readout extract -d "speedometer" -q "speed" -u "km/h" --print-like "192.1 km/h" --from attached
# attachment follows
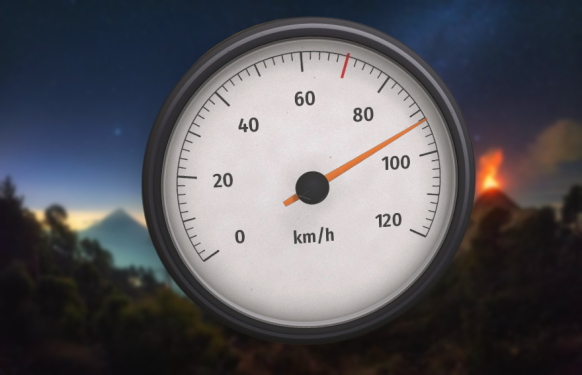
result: 92 km/h
